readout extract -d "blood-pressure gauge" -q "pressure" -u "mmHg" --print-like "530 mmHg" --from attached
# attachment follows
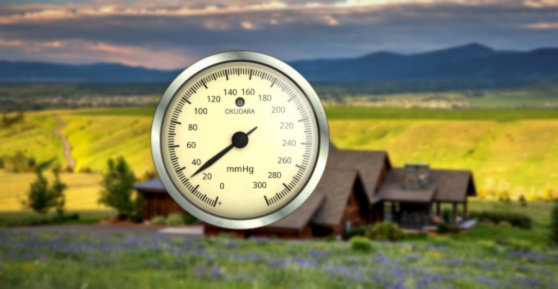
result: 30 mmHg
